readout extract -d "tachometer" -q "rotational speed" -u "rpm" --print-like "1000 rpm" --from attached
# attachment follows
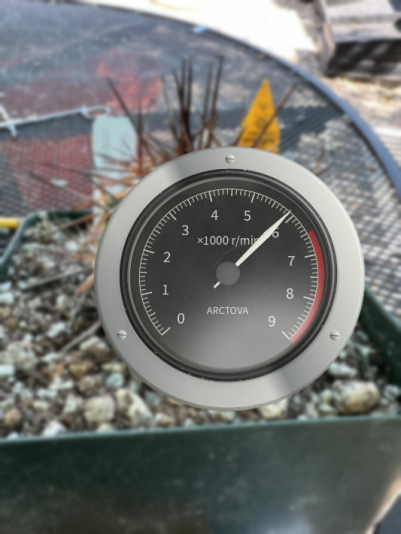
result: 5900 rpm
